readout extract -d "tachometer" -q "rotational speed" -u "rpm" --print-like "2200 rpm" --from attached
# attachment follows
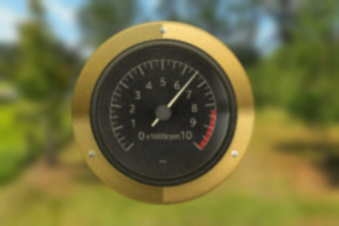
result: 6500 rpm
